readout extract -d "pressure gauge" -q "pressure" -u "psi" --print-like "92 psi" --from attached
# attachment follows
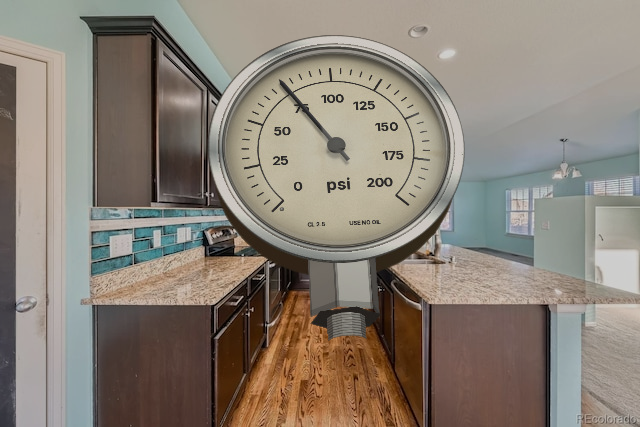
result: 75 psi
